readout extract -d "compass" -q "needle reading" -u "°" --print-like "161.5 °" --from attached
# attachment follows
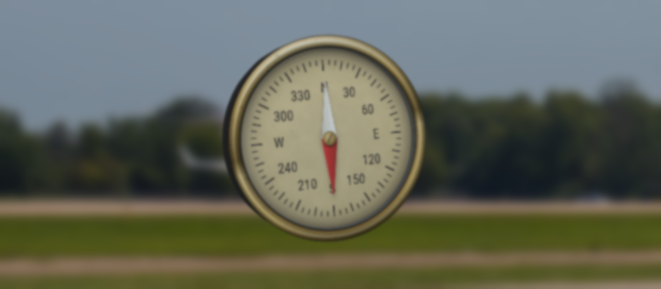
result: 180 °
